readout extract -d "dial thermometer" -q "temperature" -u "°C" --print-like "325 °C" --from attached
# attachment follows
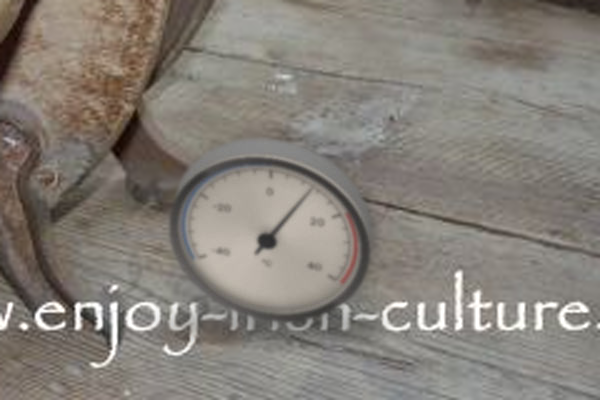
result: 10 °C
